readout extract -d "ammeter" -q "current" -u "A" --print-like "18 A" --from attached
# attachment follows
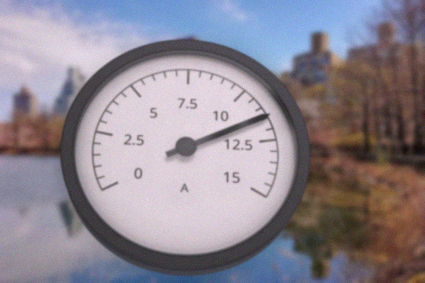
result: 11.5 A
